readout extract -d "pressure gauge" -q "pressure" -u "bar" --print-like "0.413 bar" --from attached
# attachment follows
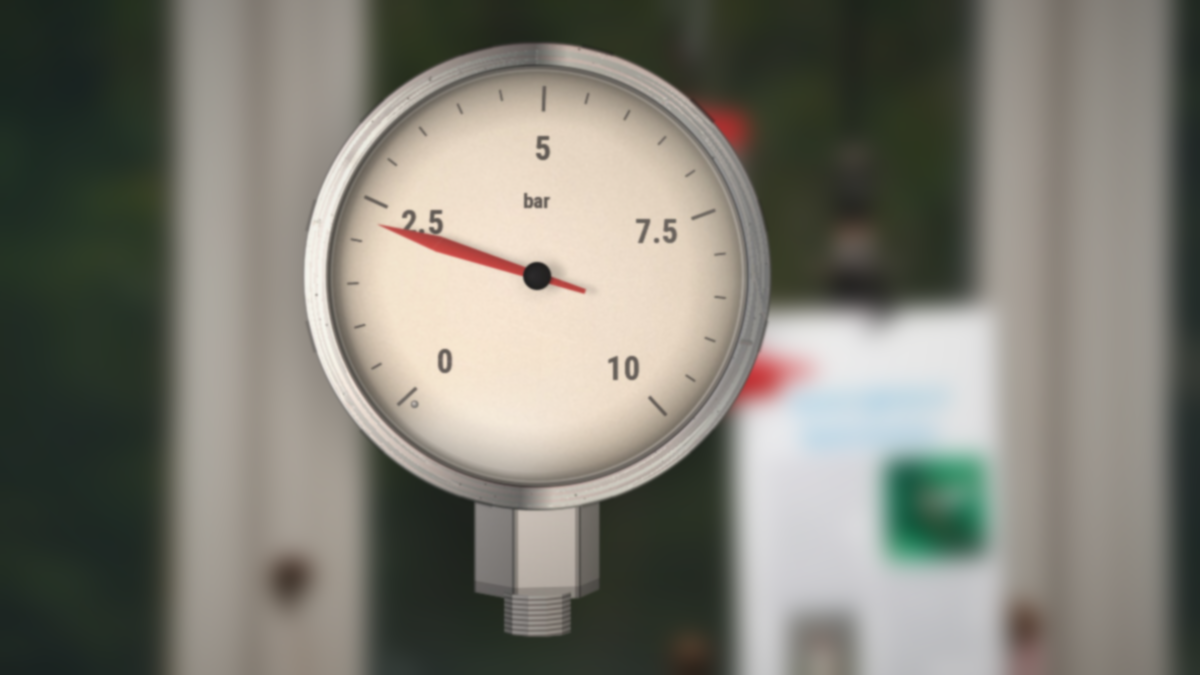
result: 2.25 bar
